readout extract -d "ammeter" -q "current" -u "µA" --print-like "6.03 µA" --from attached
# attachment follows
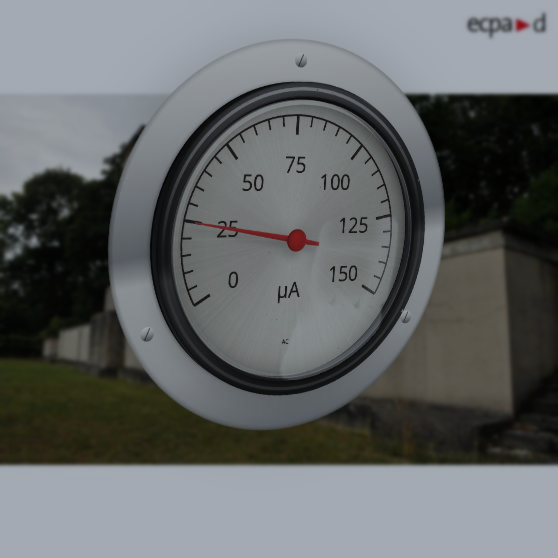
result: 25 µA
